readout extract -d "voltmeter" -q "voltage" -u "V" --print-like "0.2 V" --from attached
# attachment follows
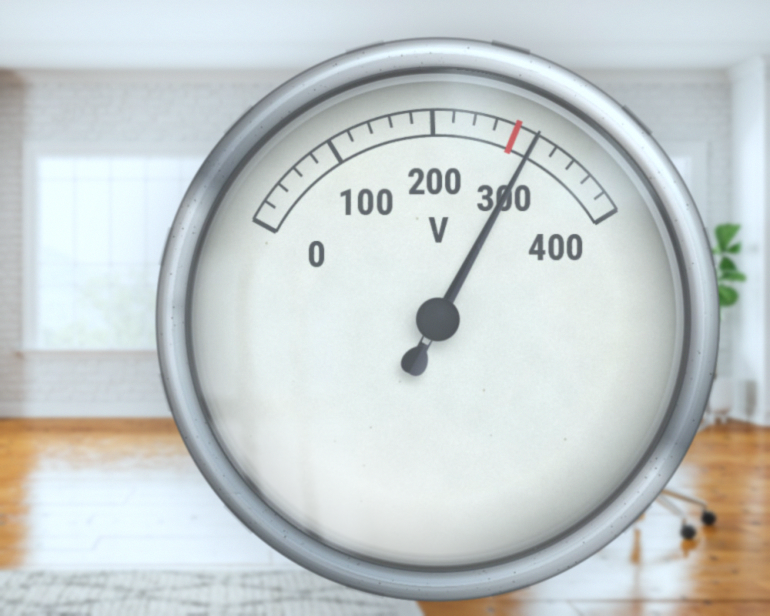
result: 300 V
